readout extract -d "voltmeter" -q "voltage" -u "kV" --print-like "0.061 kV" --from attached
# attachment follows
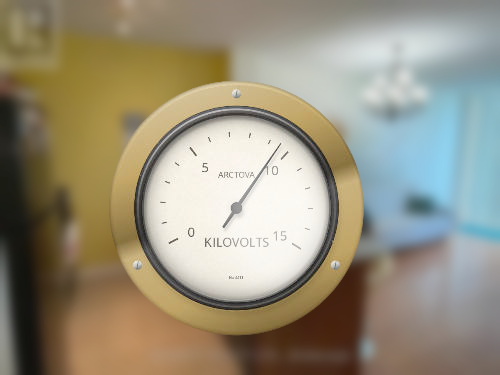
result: 9.5 kV
